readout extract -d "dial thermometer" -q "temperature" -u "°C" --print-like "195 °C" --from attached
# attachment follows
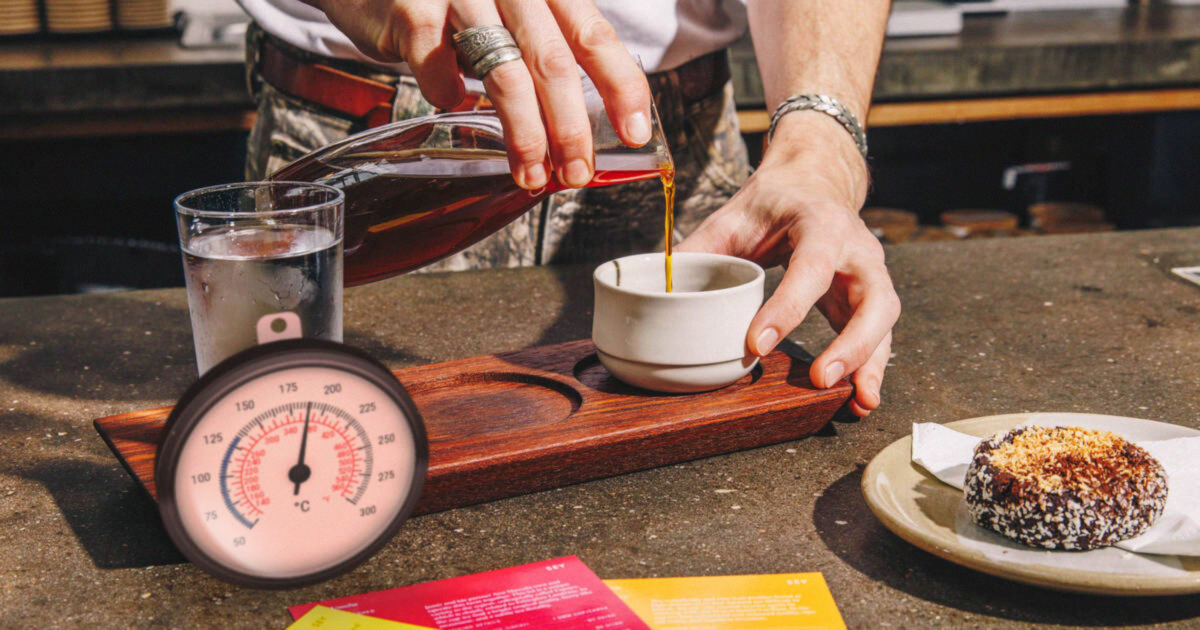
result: 187.5 °C
